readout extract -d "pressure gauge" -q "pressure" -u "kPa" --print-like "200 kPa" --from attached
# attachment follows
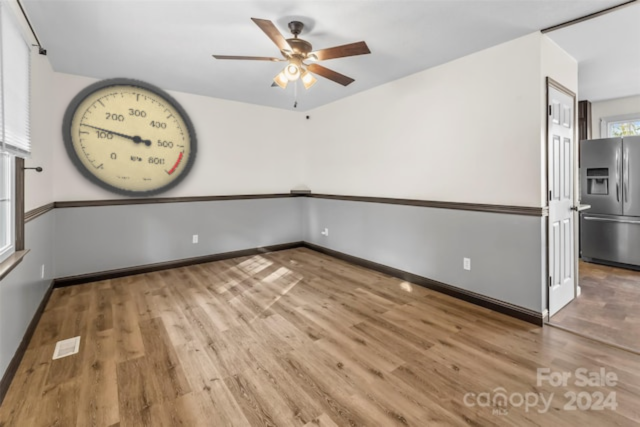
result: 120 kPa
